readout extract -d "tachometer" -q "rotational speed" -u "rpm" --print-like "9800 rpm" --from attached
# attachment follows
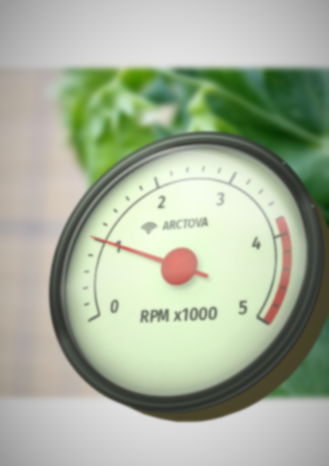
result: 1000 rpm
